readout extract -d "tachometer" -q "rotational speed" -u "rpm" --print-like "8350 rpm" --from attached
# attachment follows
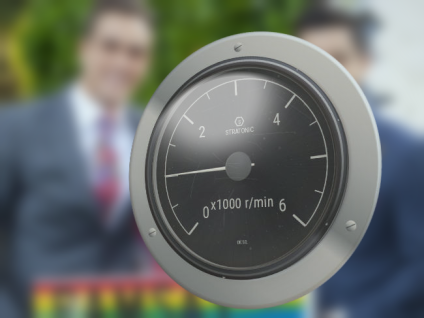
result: 1000 rpm
